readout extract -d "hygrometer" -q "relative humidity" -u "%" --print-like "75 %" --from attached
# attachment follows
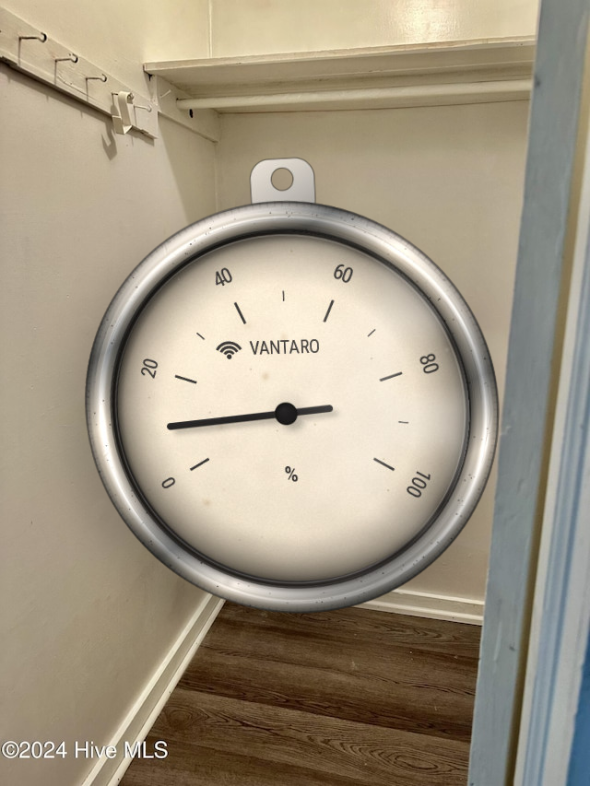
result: 10 %
